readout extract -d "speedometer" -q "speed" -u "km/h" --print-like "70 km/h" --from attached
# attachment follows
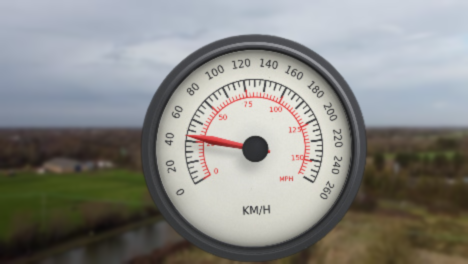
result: 45 km/h
